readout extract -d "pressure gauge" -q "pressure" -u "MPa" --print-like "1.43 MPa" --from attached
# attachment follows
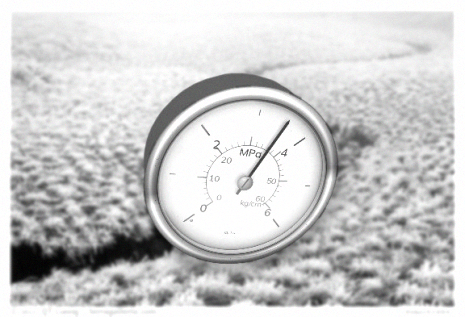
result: 3.5 MPa
